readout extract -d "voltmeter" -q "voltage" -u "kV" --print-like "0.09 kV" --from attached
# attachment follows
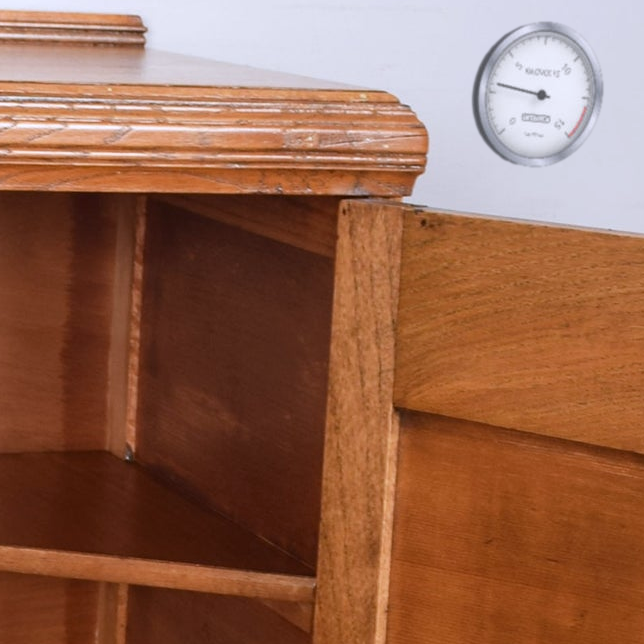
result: 3 kV
